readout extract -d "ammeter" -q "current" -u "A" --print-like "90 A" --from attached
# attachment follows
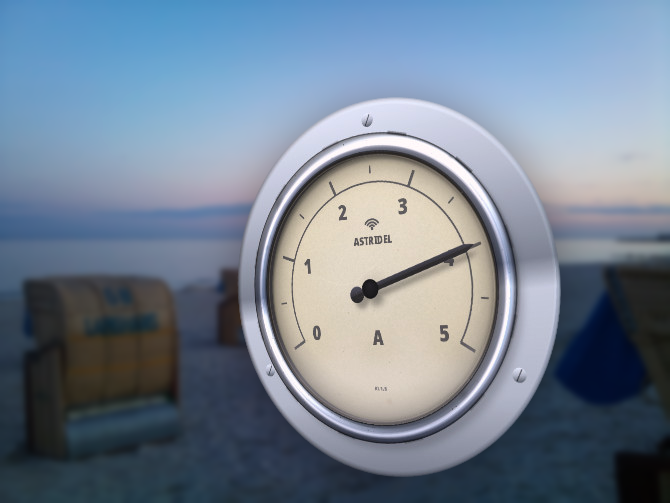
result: 4 A
